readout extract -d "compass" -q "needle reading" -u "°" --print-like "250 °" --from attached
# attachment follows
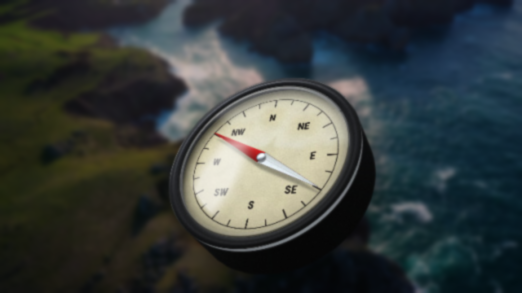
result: 300 °
